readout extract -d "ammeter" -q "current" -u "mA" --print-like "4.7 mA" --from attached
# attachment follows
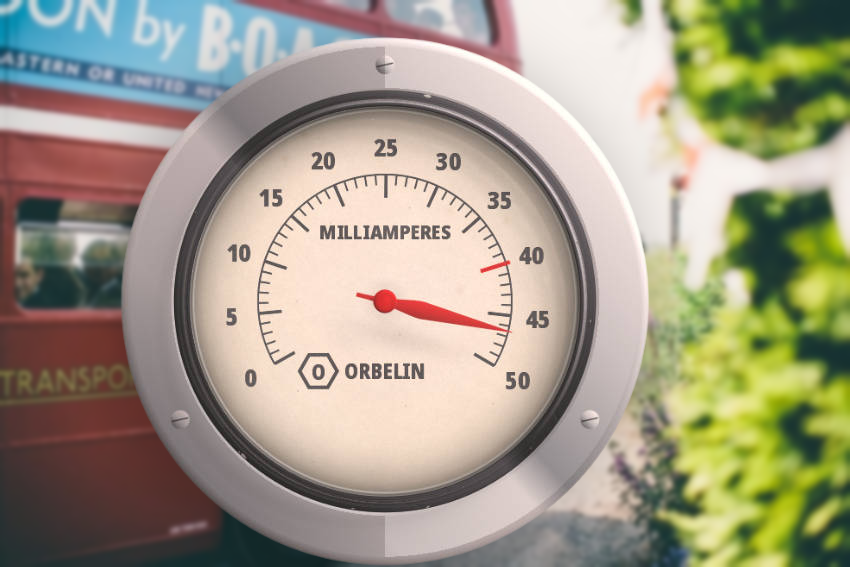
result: 46.5 mA
